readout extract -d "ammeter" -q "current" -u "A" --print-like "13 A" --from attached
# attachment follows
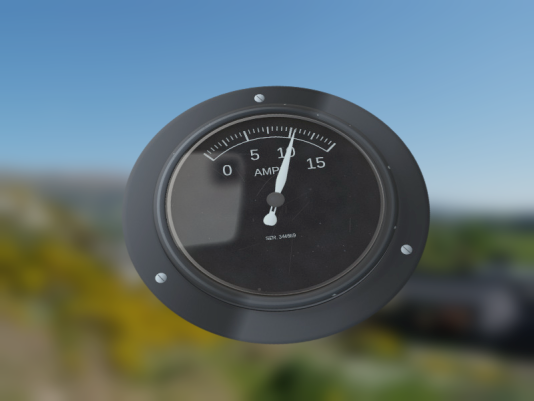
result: 10.5 A
